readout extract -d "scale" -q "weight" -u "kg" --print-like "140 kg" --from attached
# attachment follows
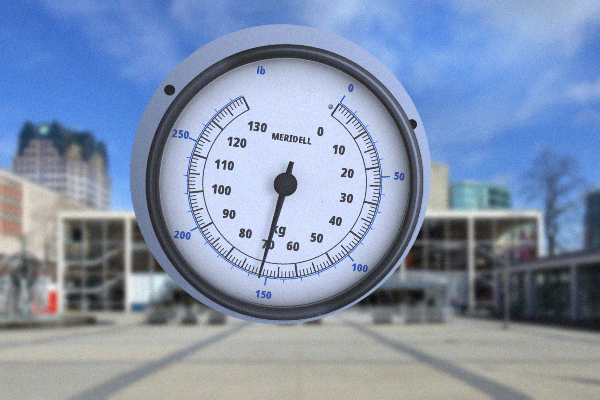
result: 70 kg
